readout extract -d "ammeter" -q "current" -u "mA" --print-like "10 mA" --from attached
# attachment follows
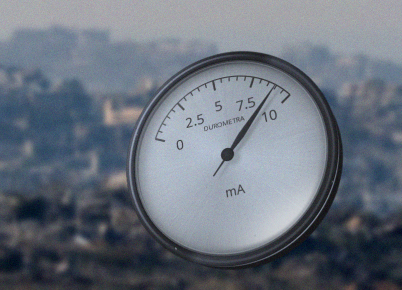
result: 9 mA
